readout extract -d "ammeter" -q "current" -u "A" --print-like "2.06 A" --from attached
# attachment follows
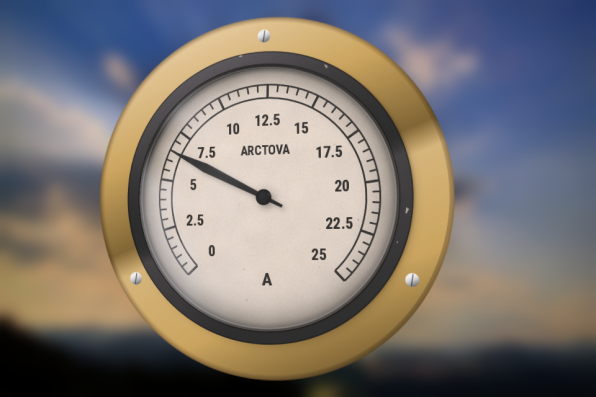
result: 6.5 A
